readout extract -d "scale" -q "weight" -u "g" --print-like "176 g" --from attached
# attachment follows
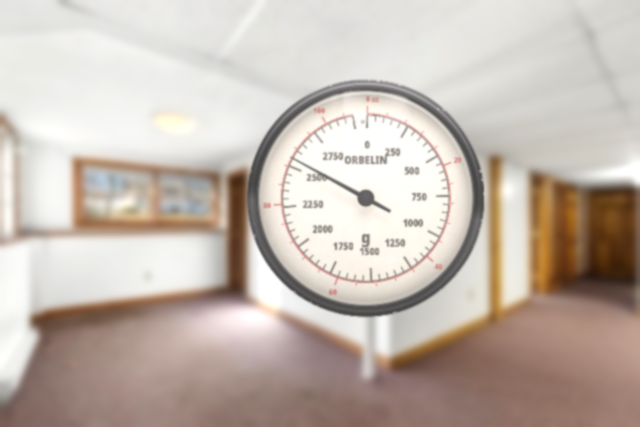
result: 2550 g
